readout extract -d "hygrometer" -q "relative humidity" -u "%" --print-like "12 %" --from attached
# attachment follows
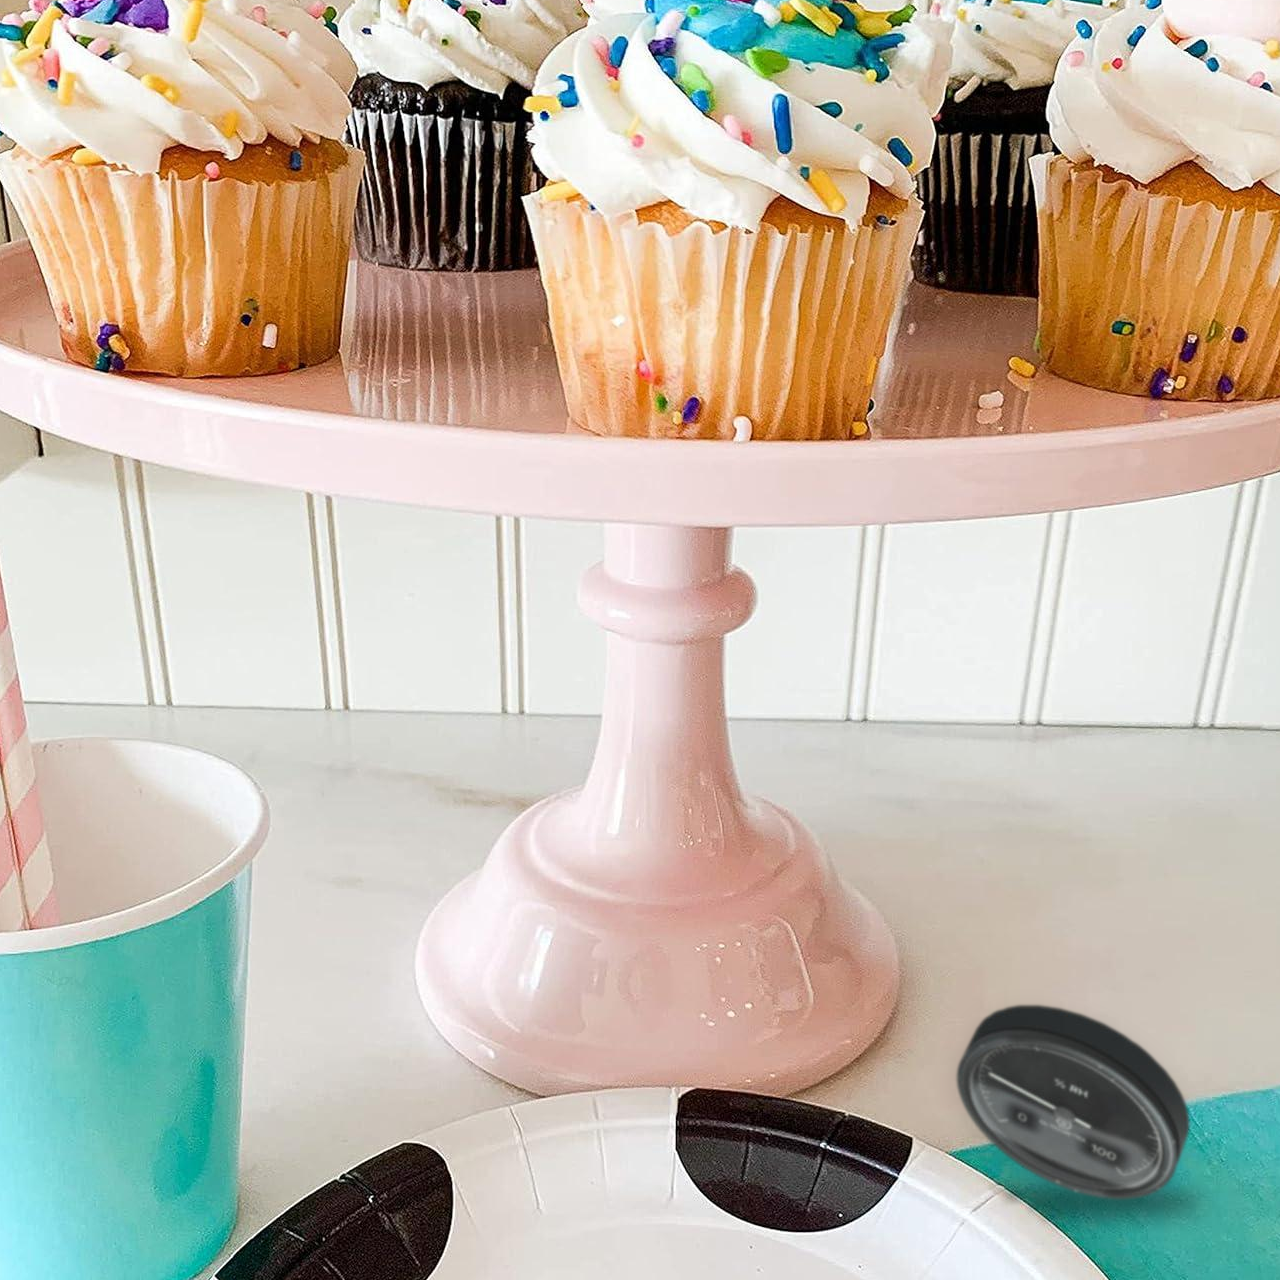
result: 20 %
